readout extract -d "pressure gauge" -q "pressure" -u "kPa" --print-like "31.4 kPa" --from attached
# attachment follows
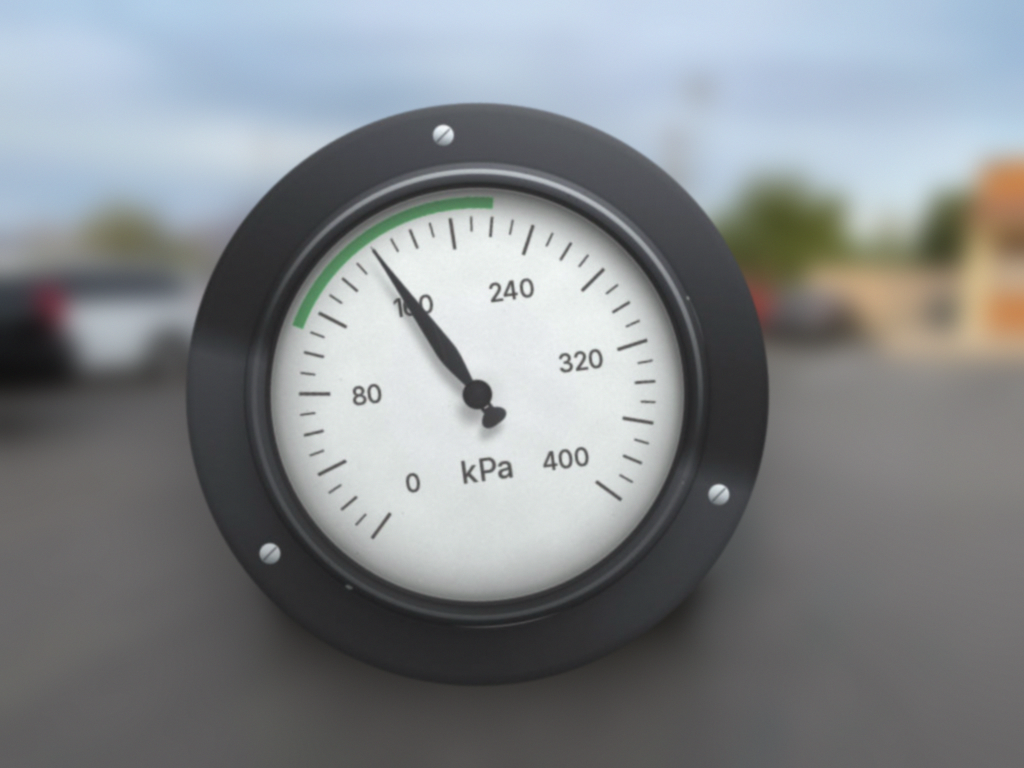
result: 160 kPa
